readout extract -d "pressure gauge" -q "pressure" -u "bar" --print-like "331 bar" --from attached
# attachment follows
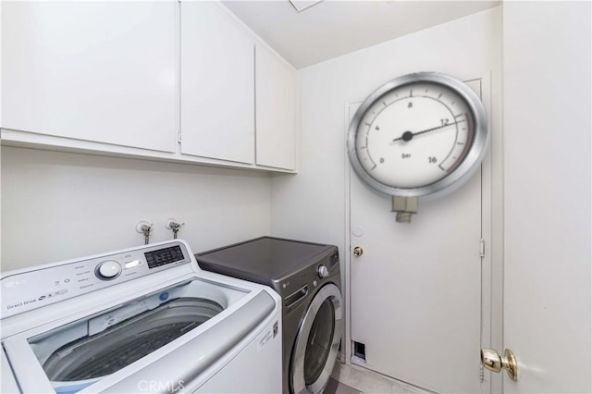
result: 12.5 bar
